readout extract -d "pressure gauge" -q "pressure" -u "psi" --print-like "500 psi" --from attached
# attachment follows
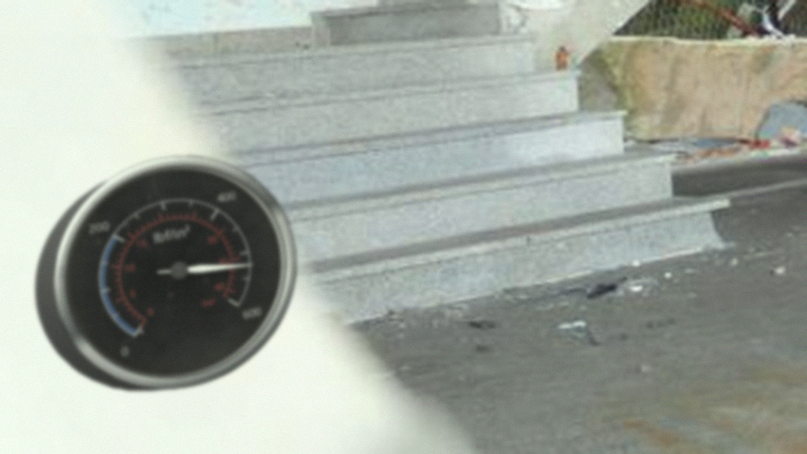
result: 525 psi
